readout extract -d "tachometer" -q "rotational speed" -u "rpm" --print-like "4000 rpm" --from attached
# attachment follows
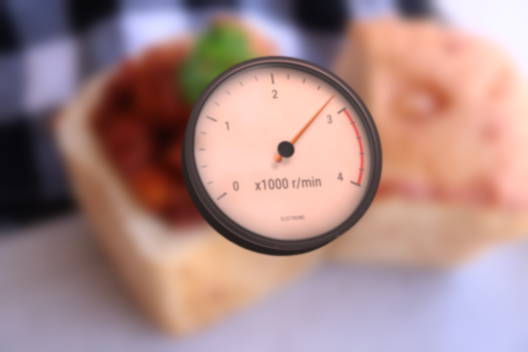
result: 2800 rpm
